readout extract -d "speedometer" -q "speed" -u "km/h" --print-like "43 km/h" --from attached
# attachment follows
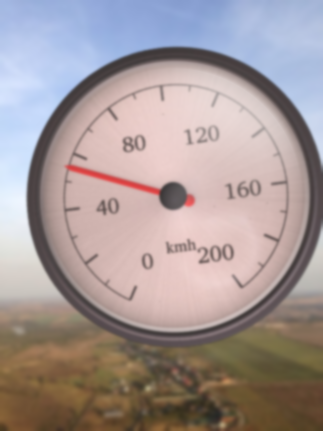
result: 55 km/h
